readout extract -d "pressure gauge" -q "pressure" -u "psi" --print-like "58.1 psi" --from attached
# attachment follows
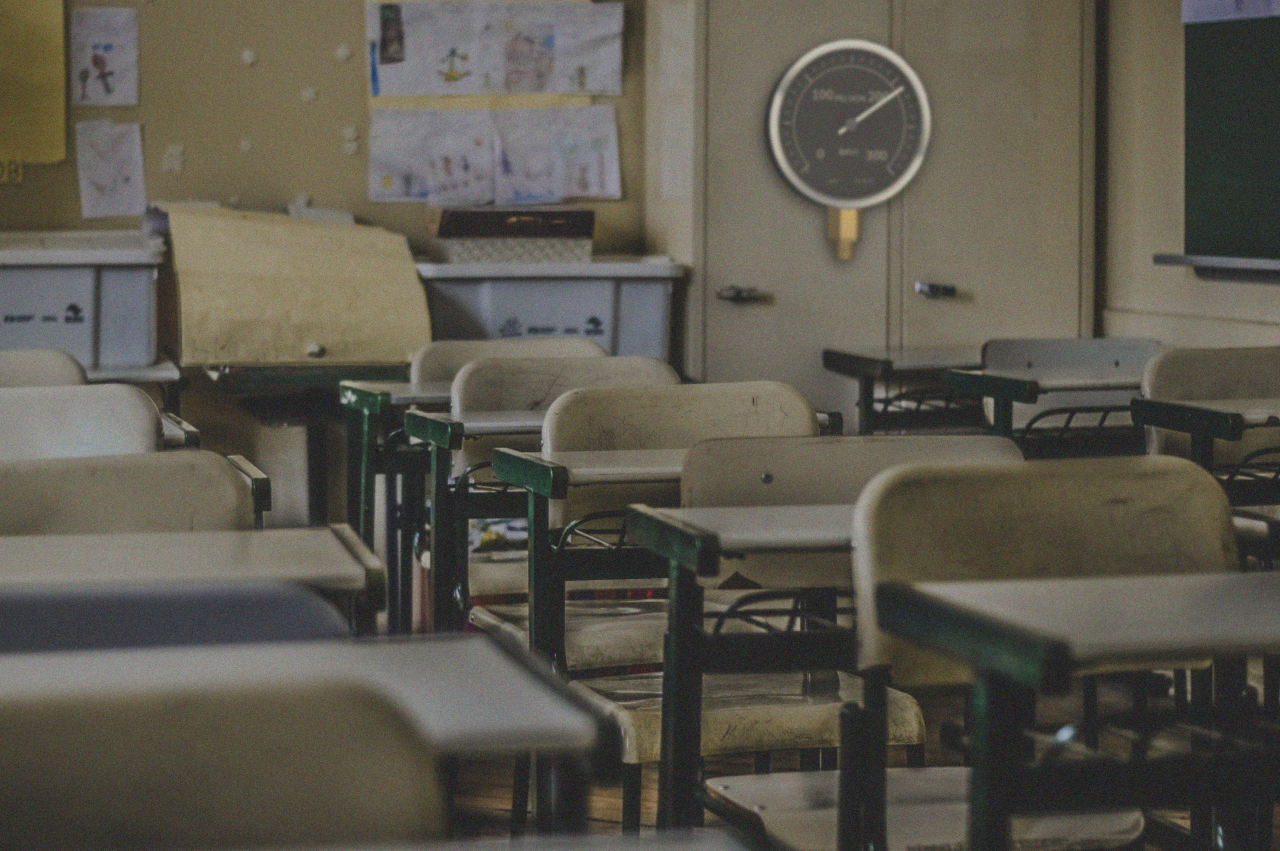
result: 210 psi
